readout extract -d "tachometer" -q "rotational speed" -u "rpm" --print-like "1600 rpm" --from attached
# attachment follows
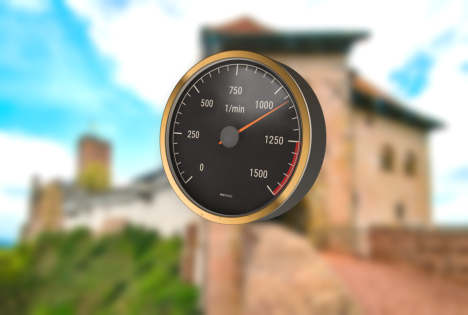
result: 1075 rpm
